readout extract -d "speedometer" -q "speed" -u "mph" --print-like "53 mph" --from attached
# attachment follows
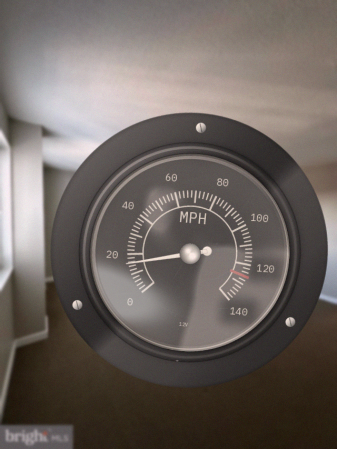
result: 16 mph
